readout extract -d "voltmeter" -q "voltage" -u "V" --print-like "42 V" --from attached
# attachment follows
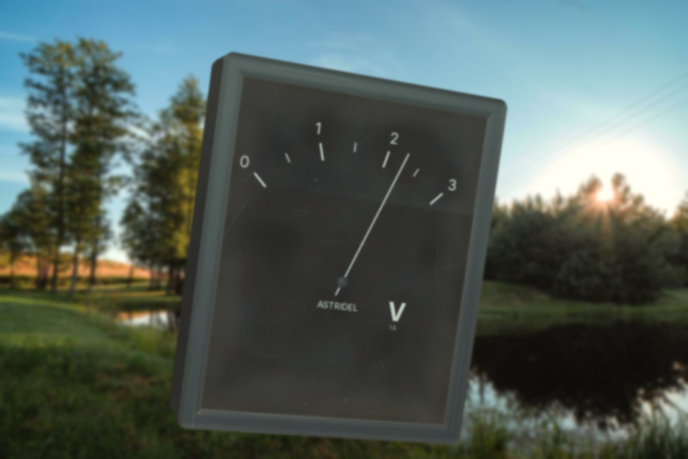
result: 2.25 V
